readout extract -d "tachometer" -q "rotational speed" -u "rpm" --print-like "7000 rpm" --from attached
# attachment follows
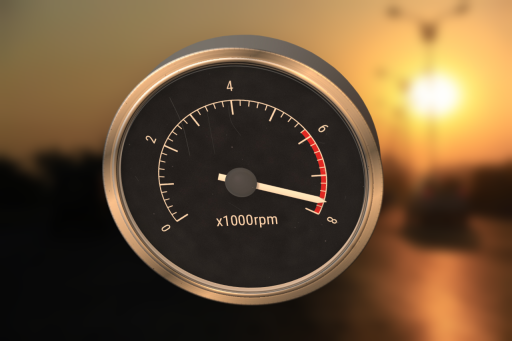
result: 7600 rpm
